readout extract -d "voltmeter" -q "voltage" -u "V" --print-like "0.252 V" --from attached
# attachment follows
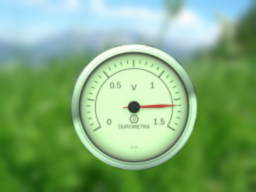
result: 1.3 V
